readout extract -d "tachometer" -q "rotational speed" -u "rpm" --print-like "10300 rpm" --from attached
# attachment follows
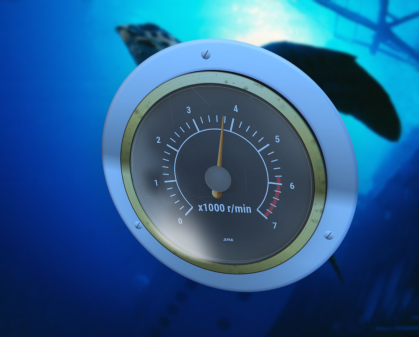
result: 3800 rpm
